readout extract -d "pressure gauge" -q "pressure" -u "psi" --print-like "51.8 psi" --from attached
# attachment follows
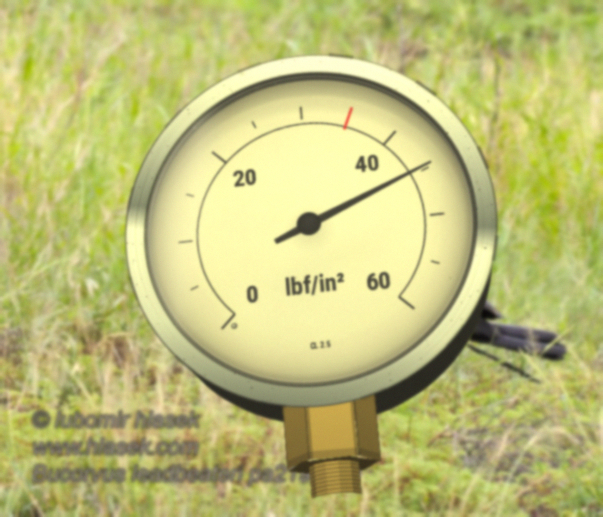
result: 45 psi
